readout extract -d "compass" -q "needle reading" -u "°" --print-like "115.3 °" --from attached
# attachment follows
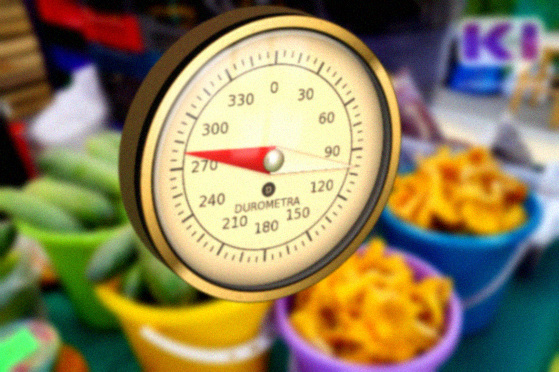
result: 280 °
